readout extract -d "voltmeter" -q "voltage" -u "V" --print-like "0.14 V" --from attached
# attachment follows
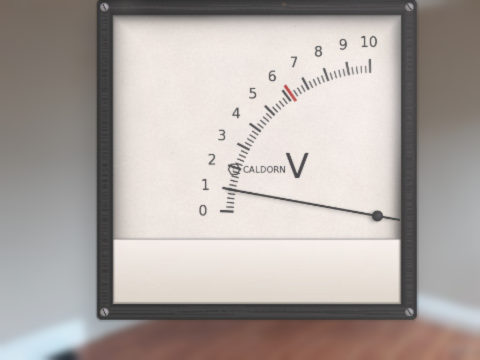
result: 1 V
